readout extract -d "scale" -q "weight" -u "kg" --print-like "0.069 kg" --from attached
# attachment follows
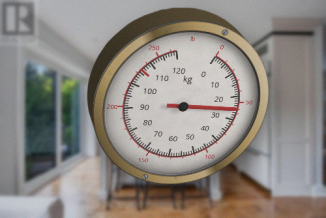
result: 25 kg
